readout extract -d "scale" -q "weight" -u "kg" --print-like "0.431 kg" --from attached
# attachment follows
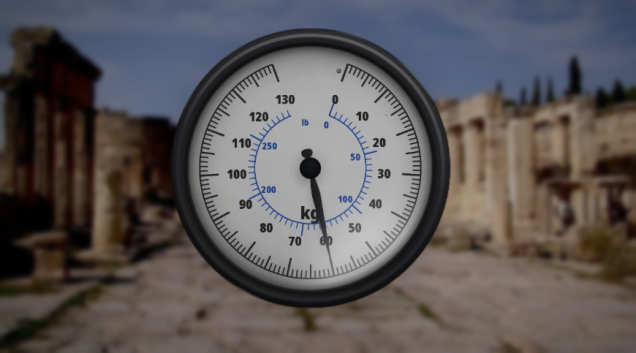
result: 60 kg
